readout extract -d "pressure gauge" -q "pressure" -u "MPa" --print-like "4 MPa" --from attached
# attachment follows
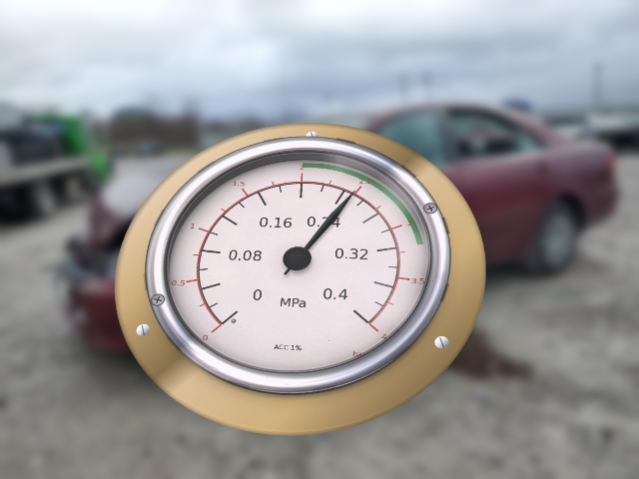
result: 0.25 MPa
